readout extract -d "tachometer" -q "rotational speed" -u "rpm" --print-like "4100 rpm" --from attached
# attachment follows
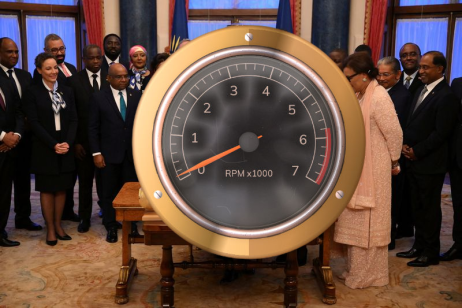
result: 100 rpm
